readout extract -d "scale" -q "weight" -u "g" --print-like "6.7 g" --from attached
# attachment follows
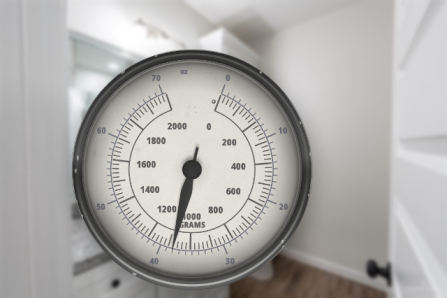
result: 1080 g
